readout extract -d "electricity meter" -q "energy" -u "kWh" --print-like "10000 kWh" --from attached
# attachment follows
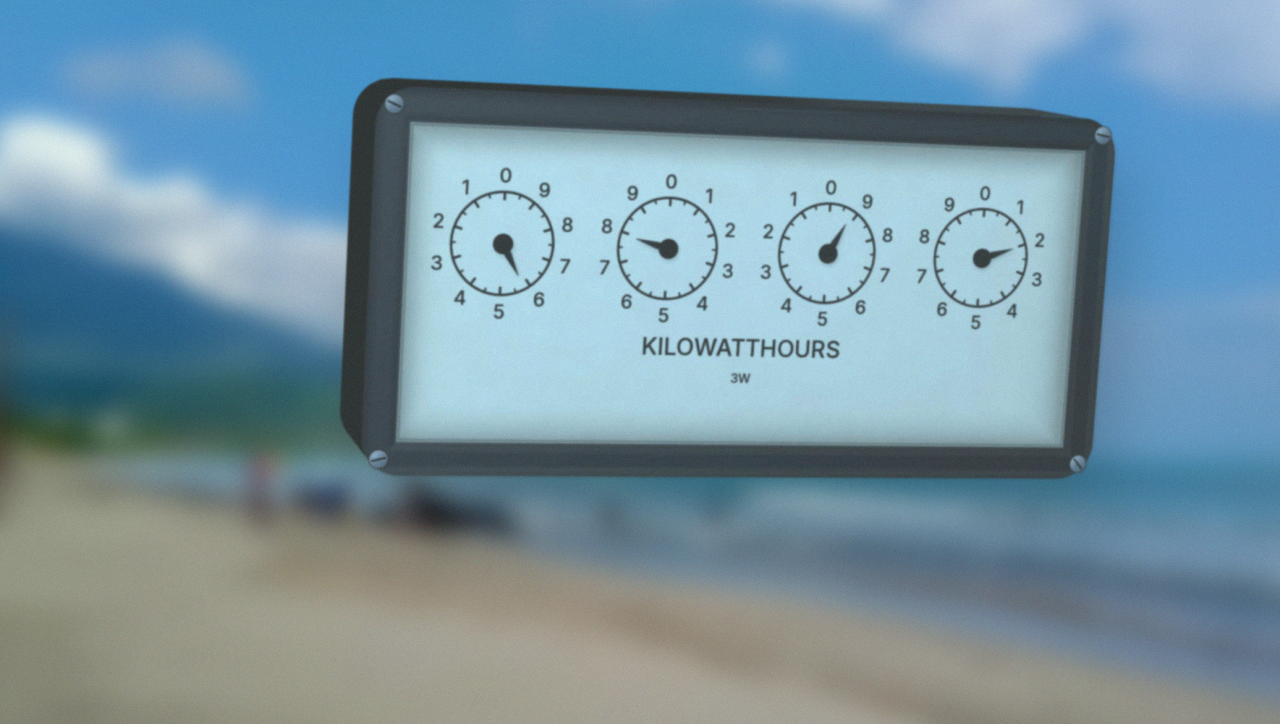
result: 5792 kWh
